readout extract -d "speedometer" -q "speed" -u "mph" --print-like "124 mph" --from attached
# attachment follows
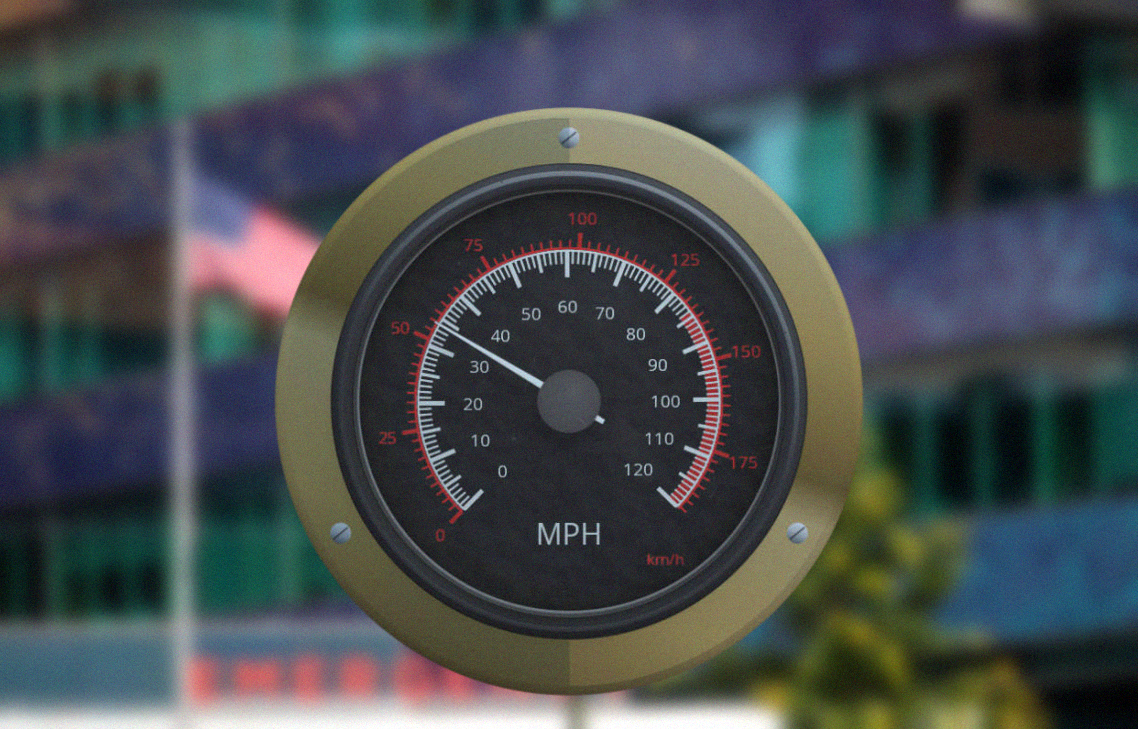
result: 34 mph
